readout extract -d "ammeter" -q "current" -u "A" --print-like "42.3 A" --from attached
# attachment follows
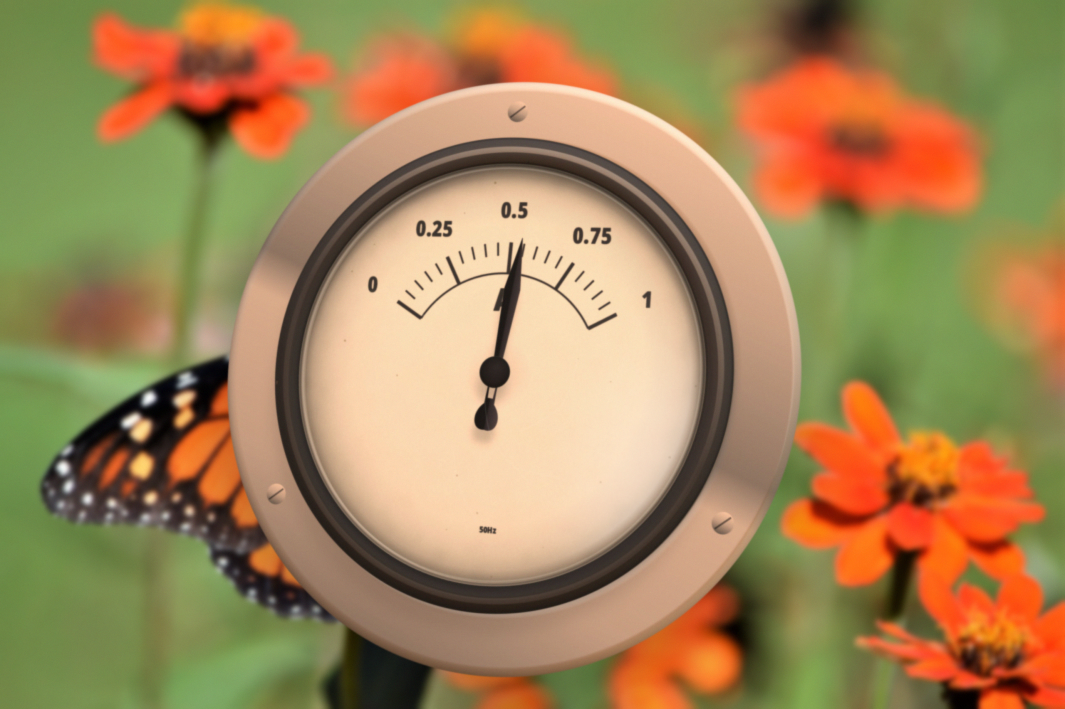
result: 0.55 A
